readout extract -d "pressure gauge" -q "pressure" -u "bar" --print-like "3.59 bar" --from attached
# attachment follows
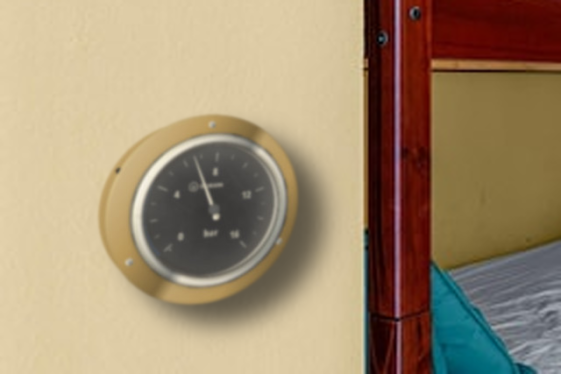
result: 6.5 bar
